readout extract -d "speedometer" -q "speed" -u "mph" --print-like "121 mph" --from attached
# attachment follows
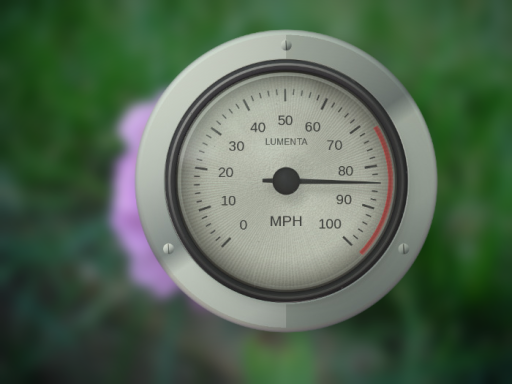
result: 84 mph
